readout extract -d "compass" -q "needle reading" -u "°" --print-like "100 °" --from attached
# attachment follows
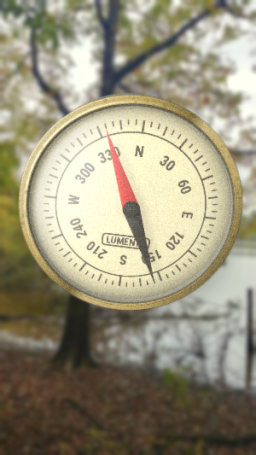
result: 335 °
